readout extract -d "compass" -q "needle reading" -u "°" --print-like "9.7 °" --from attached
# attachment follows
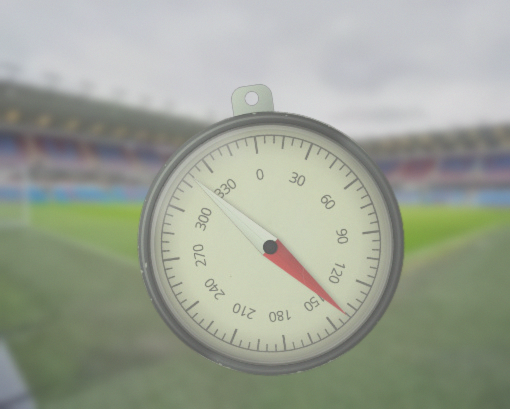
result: 140 °
